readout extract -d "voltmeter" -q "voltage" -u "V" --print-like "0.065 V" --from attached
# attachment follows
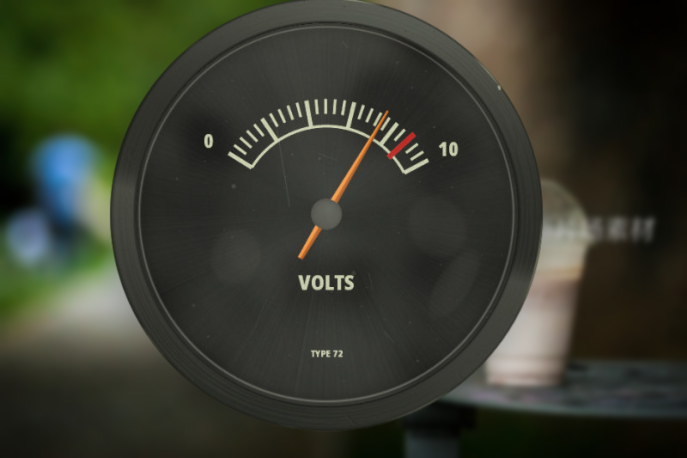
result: 7.4 V
